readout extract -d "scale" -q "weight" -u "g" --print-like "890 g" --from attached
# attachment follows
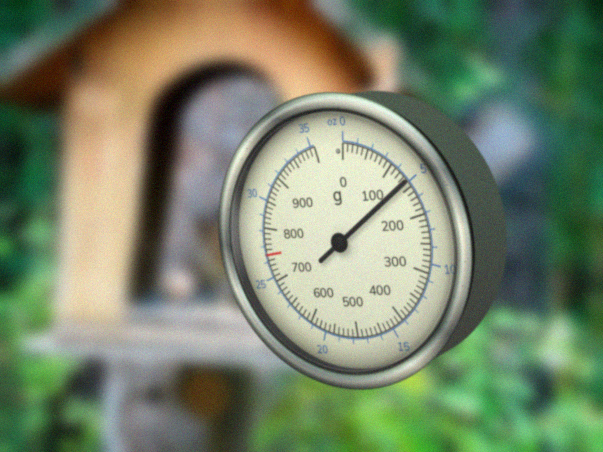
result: 140 g
